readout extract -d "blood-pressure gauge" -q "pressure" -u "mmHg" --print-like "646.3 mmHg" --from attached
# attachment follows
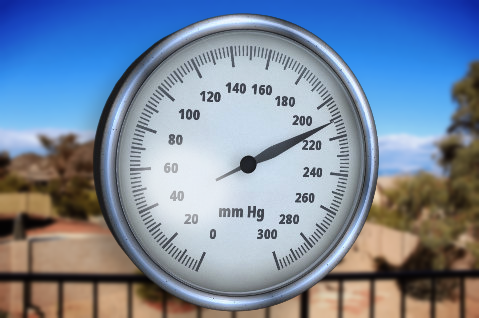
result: 210 mmHg
